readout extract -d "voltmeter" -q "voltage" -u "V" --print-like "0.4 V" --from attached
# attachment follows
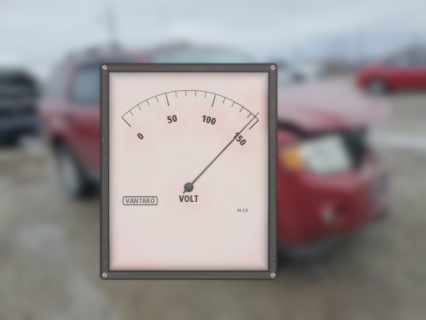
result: 145 V
